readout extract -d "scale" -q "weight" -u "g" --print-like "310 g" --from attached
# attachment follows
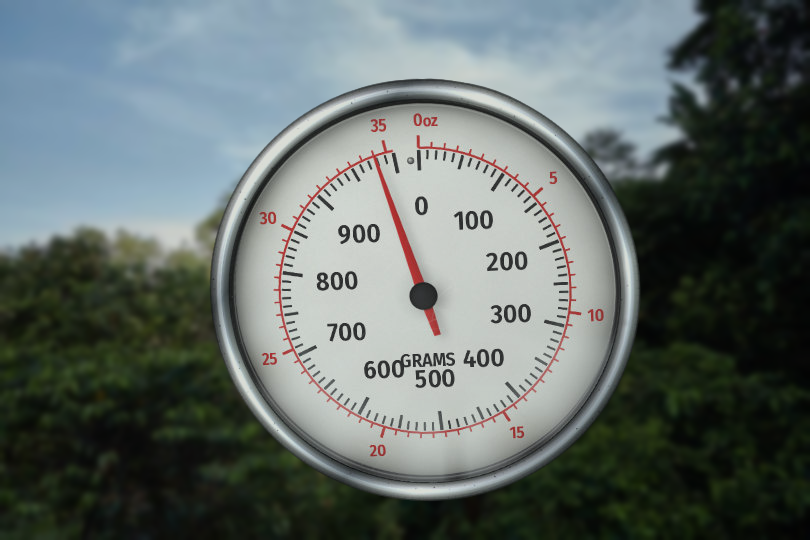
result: 980 g
